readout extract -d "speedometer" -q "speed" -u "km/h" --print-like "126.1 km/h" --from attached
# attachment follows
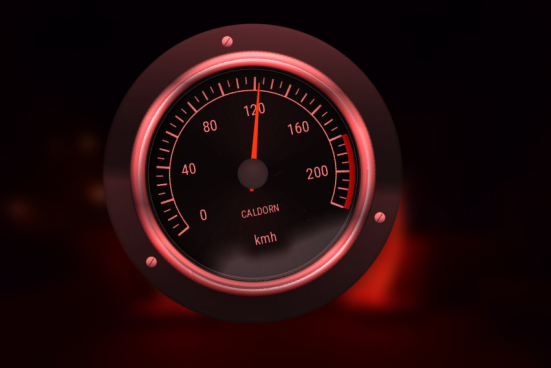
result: 122.5 km/h
